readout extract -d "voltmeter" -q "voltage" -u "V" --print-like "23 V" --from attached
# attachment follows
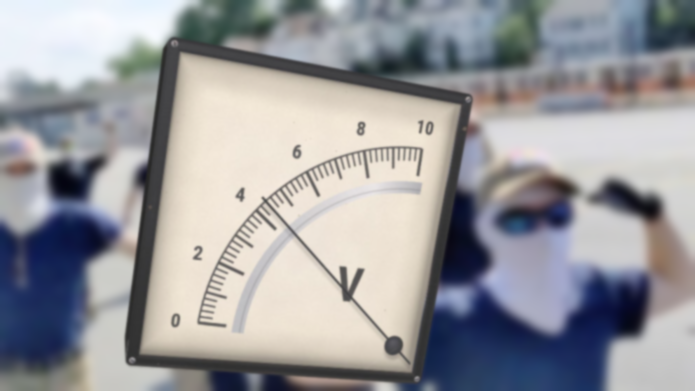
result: 4.4 V
